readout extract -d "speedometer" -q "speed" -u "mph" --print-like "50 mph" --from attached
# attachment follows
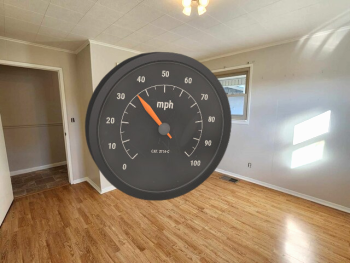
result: 35 mph
